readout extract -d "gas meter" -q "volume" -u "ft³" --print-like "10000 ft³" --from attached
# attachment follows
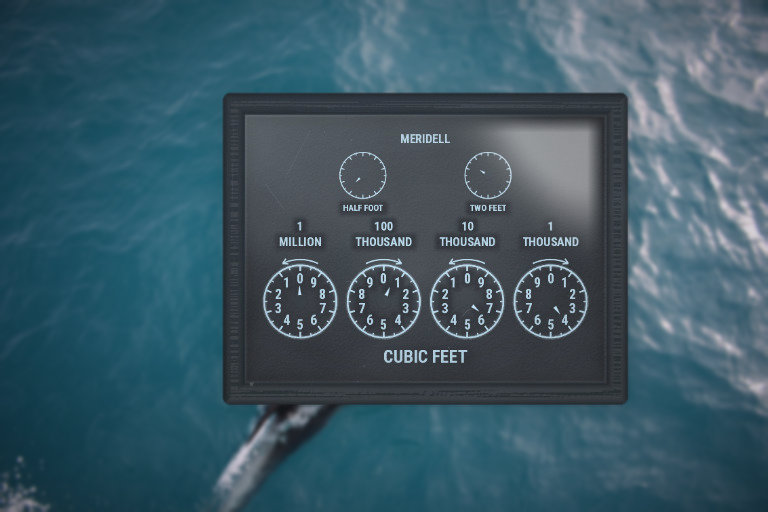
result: 6400 ft³
